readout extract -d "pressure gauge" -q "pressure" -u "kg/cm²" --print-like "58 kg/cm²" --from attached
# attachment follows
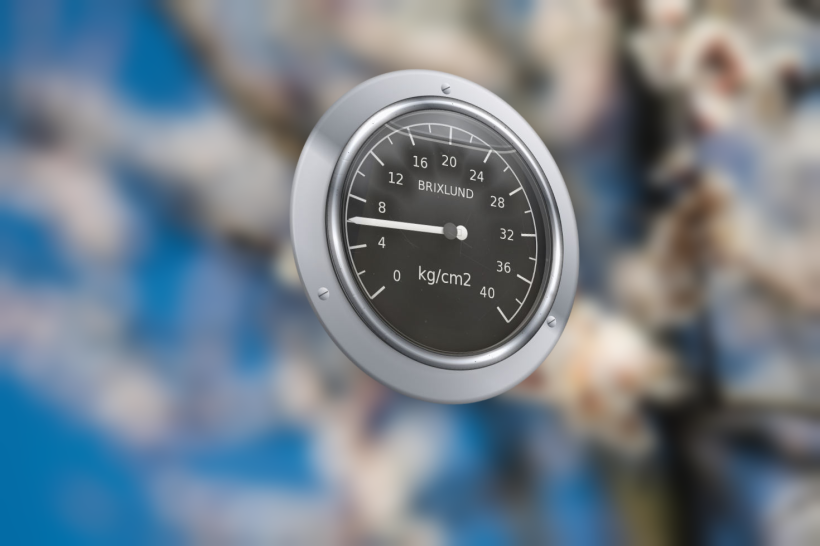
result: 6 kg/cm²
